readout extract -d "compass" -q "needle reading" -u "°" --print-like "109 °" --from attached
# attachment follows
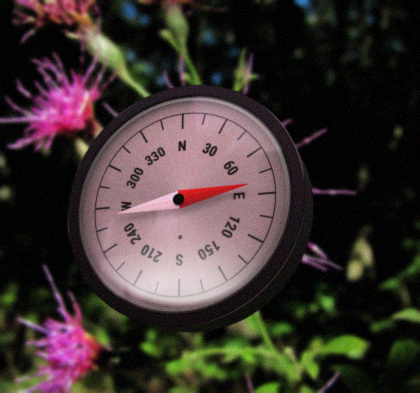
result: 82.5 °
